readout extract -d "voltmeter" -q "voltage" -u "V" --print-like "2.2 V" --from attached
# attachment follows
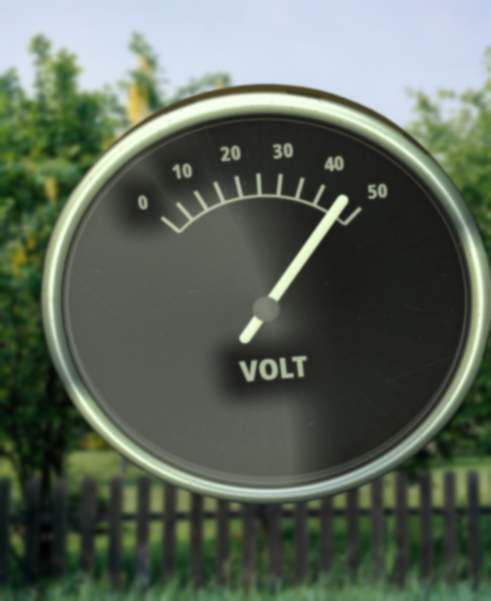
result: 45 V
